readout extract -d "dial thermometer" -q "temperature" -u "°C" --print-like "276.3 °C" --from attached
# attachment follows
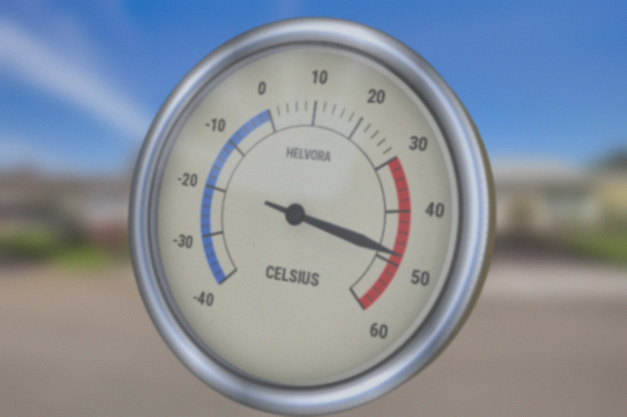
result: 48 °C
